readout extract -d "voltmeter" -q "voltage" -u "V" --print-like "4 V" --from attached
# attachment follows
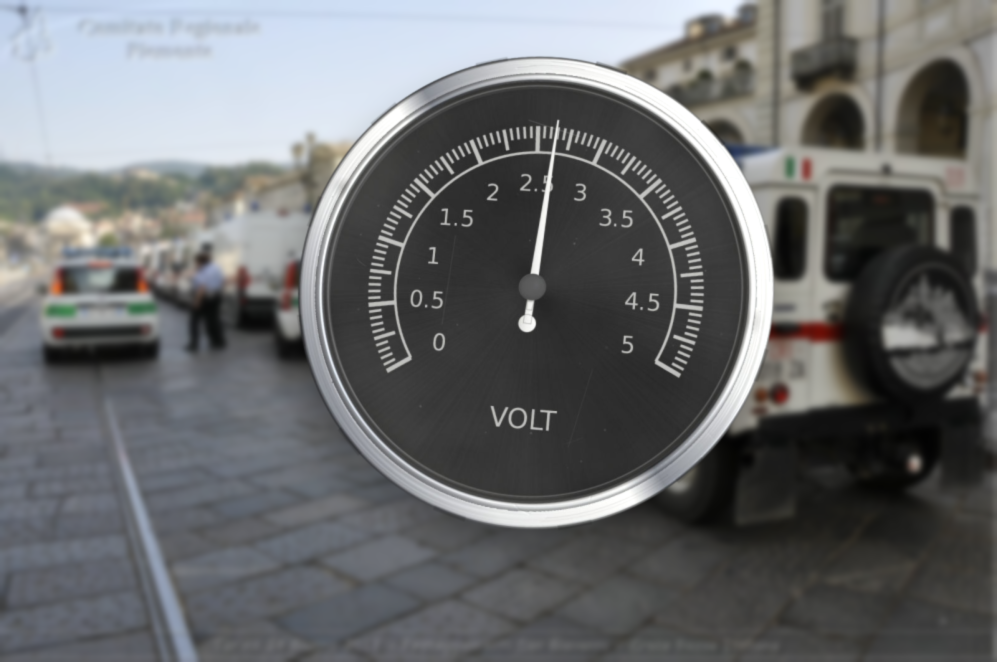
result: 2.65 V
